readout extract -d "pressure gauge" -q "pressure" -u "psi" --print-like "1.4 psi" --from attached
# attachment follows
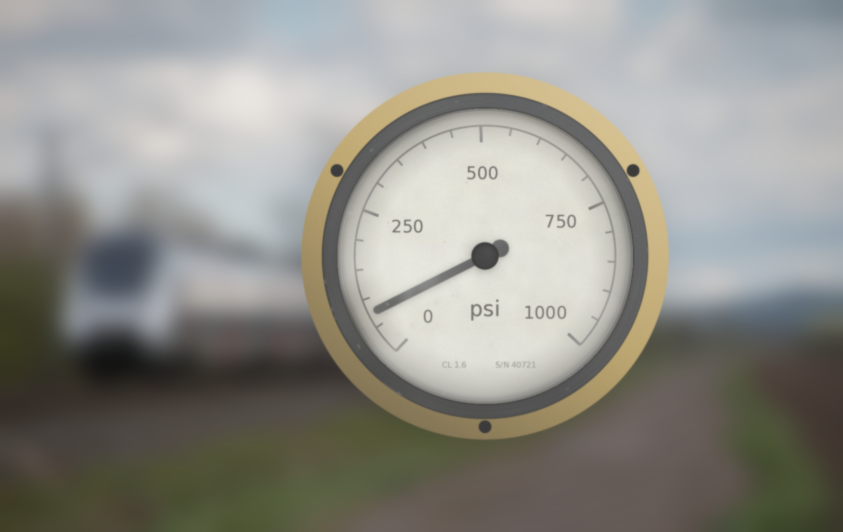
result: 75 psi
